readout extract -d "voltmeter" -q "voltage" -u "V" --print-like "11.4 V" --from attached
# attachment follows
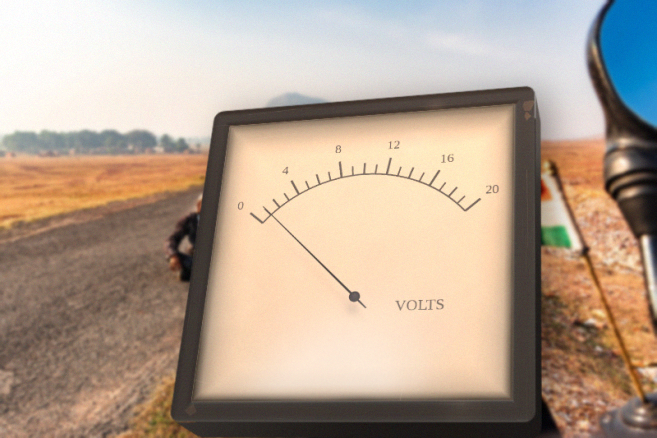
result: 1 V
